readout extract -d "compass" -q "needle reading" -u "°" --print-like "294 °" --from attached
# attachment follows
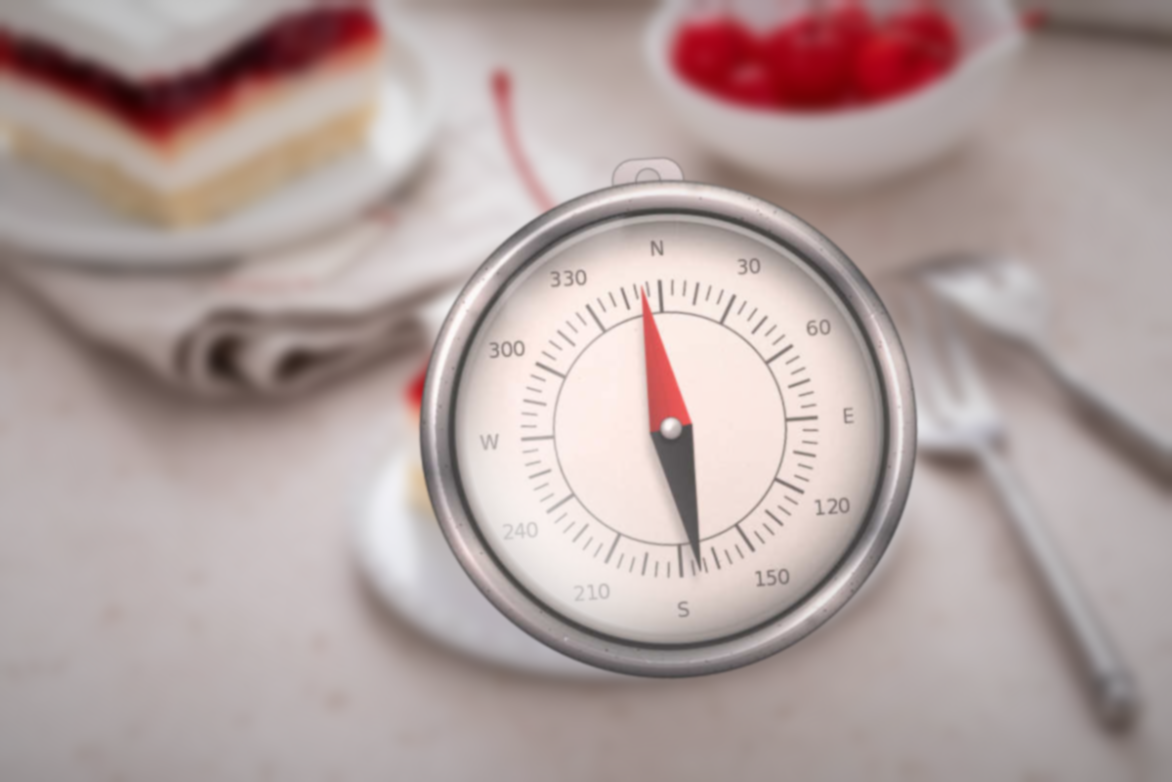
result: 352.5 °
